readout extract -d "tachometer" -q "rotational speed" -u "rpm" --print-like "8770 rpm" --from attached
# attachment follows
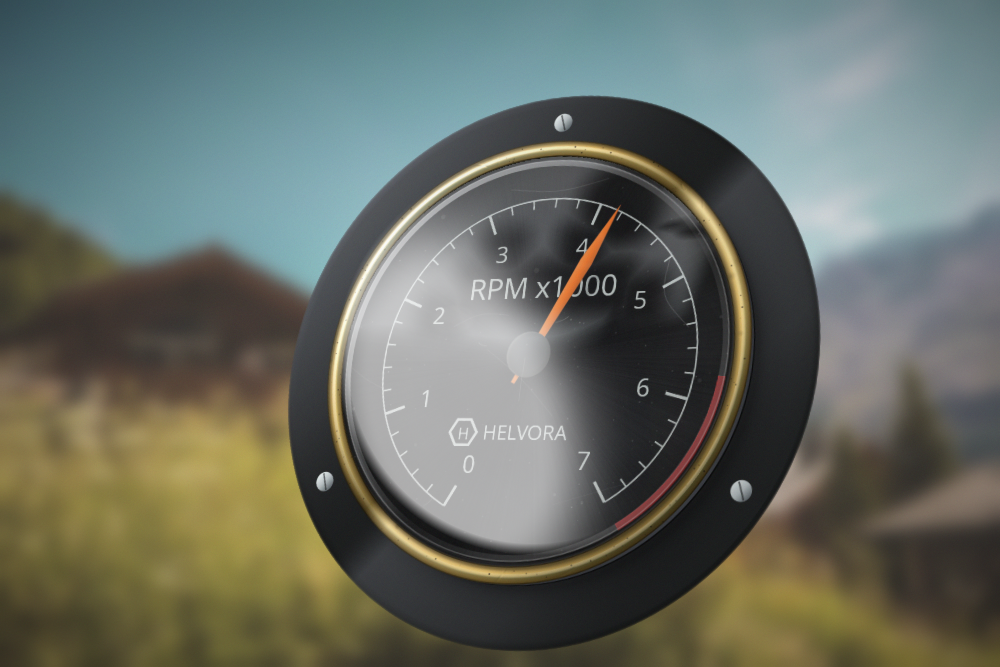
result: 4200 rpm
